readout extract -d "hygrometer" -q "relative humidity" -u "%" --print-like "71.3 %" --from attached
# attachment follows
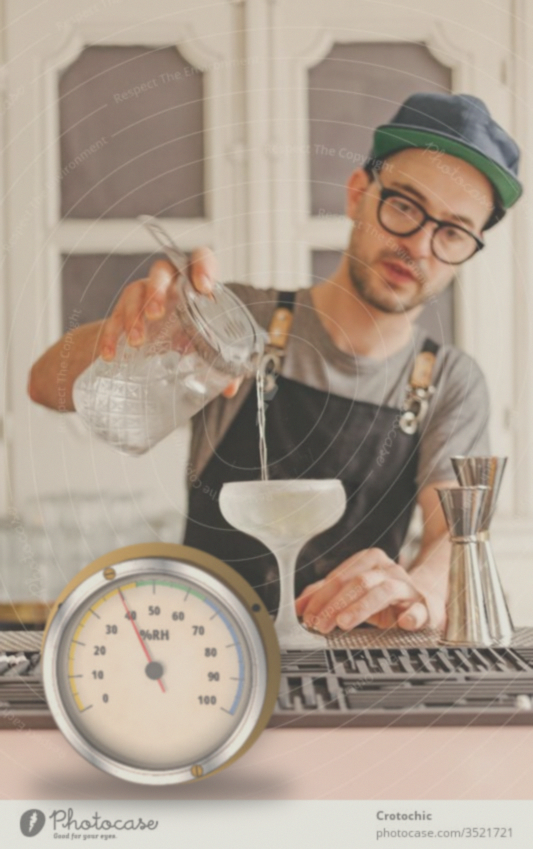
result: 40 %
